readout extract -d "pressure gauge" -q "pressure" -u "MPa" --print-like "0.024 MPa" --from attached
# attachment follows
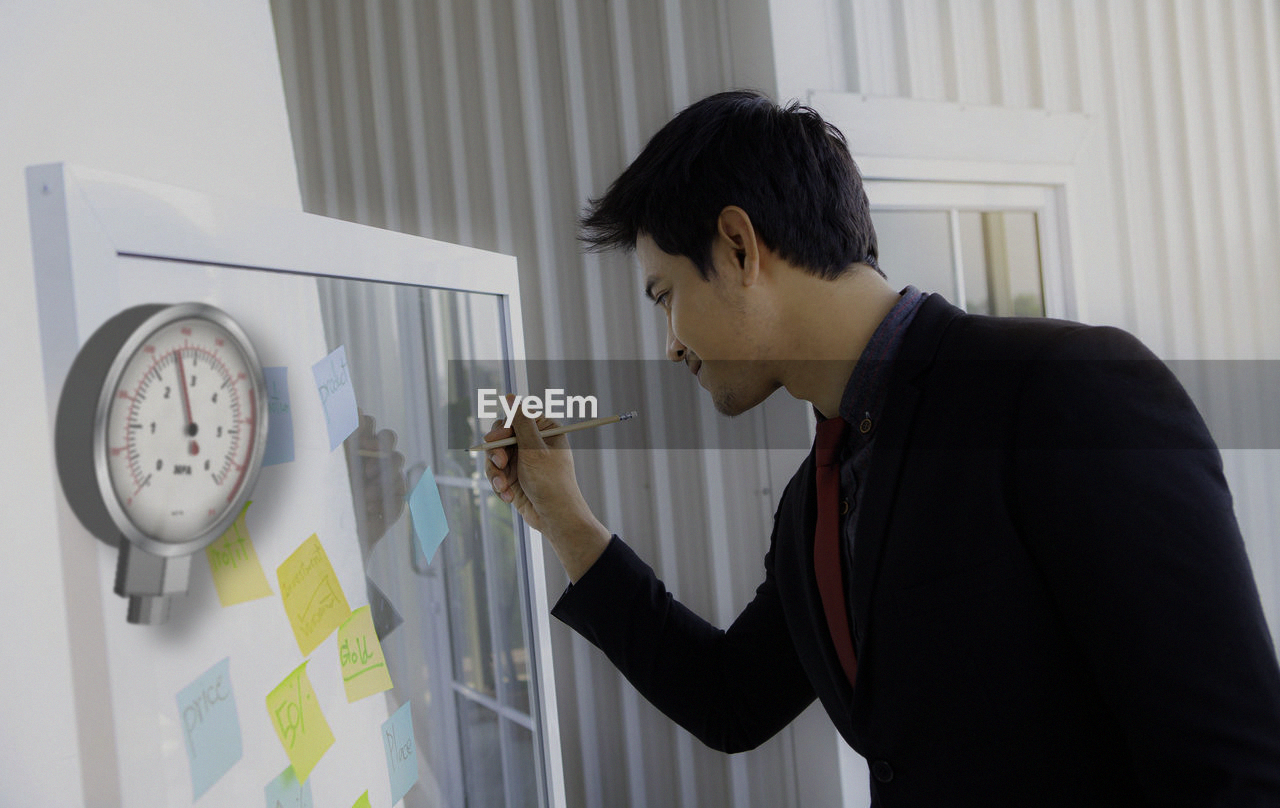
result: 2.5 MPa
